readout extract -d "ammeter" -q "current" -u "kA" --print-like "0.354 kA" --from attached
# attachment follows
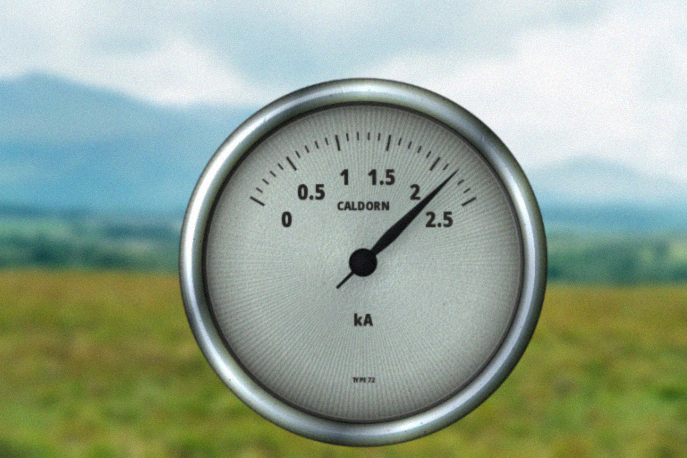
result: 2.2 kA
